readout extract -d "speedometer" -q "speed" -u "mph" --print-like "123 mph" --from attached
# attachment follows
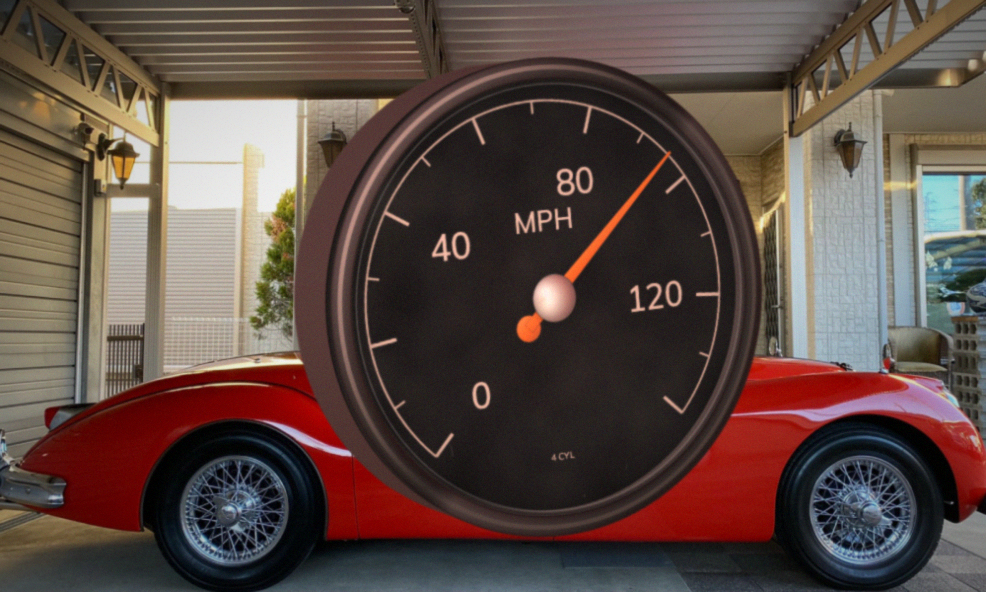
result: 95 mph
